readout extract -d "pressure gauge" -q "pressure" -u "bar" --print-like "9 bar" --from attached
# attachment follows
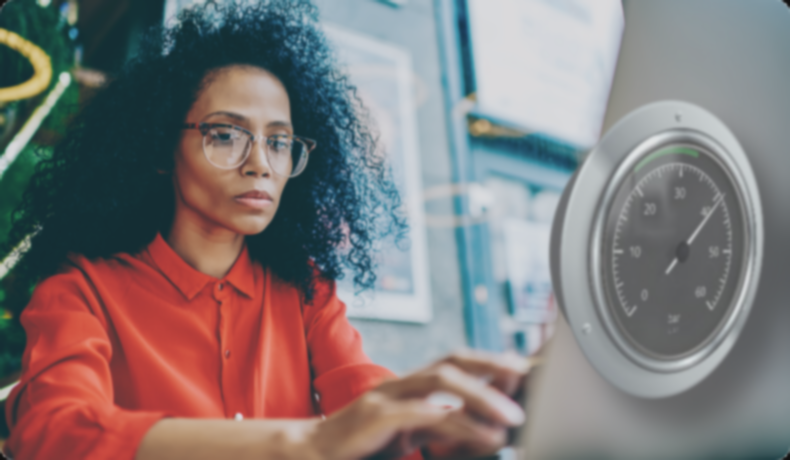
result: 40 bar
